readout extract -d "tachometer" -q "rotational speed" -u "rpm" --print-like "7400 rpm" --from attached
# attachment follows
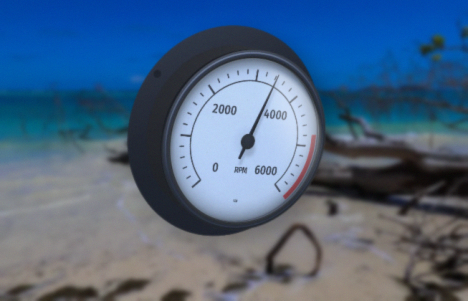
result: 3400 rpm
